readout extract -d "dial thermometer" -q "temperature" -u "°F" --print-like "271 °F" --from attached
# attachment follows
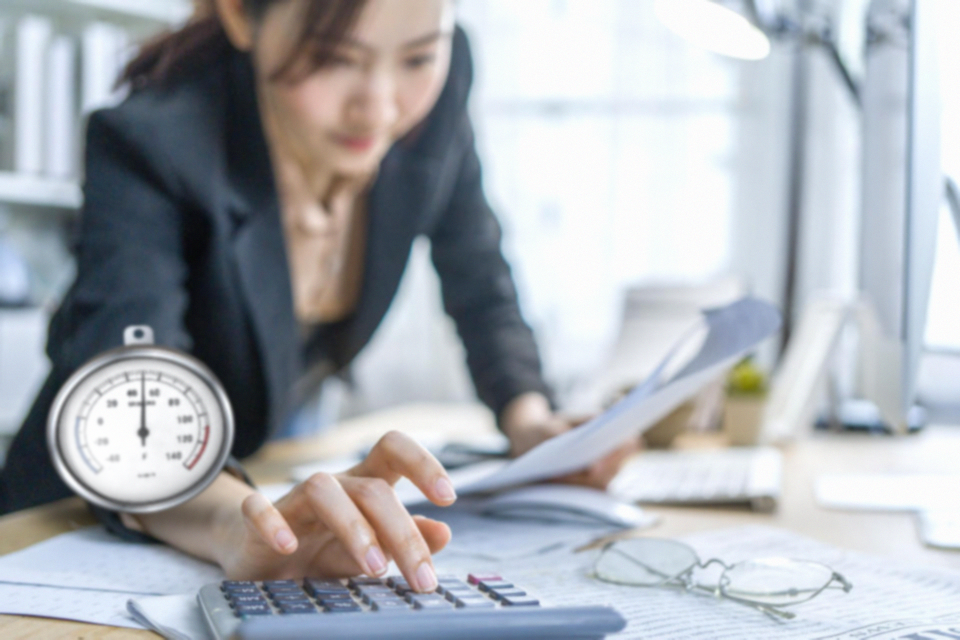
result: 50 °F
